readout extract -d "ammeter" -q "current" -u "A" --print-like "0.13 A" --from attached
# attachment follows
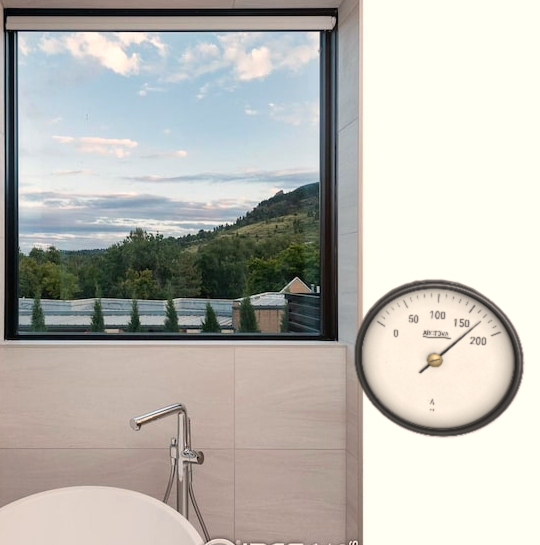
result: 170 A
